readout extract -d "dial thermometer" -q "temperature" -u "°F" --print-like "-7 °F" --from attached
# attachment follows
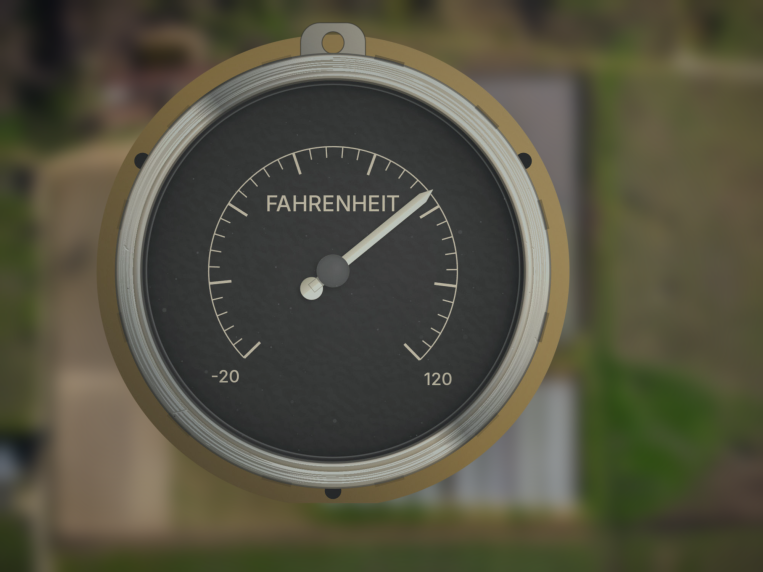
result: 76 °F
